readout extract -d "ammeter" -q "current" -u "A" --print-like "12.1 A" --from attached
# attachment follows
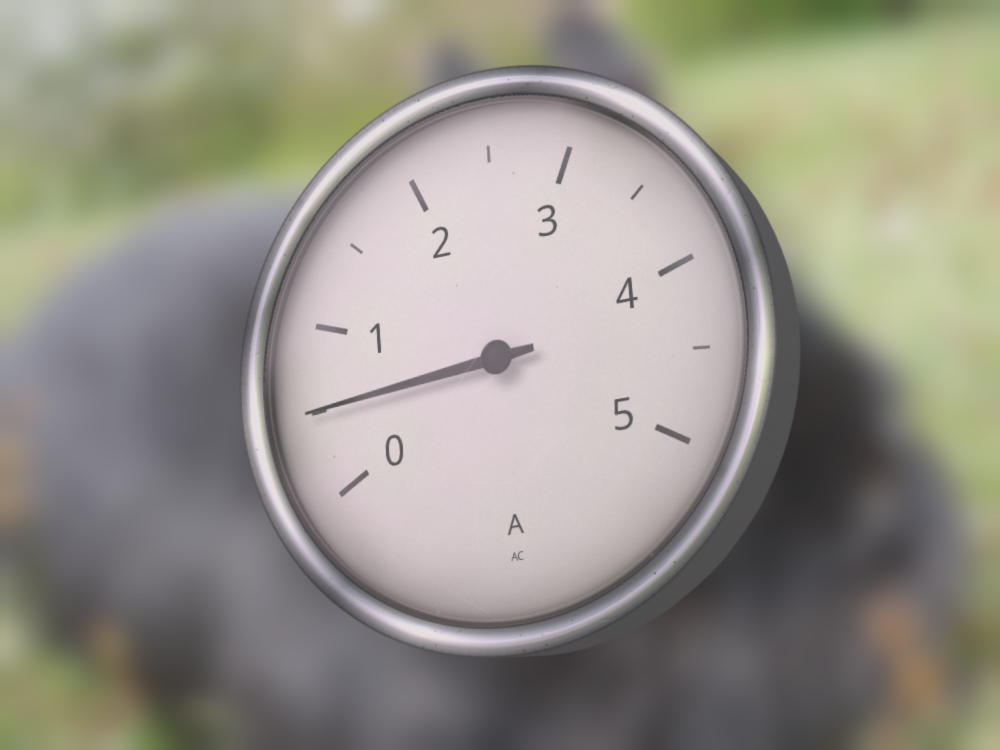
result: 0.5 A
